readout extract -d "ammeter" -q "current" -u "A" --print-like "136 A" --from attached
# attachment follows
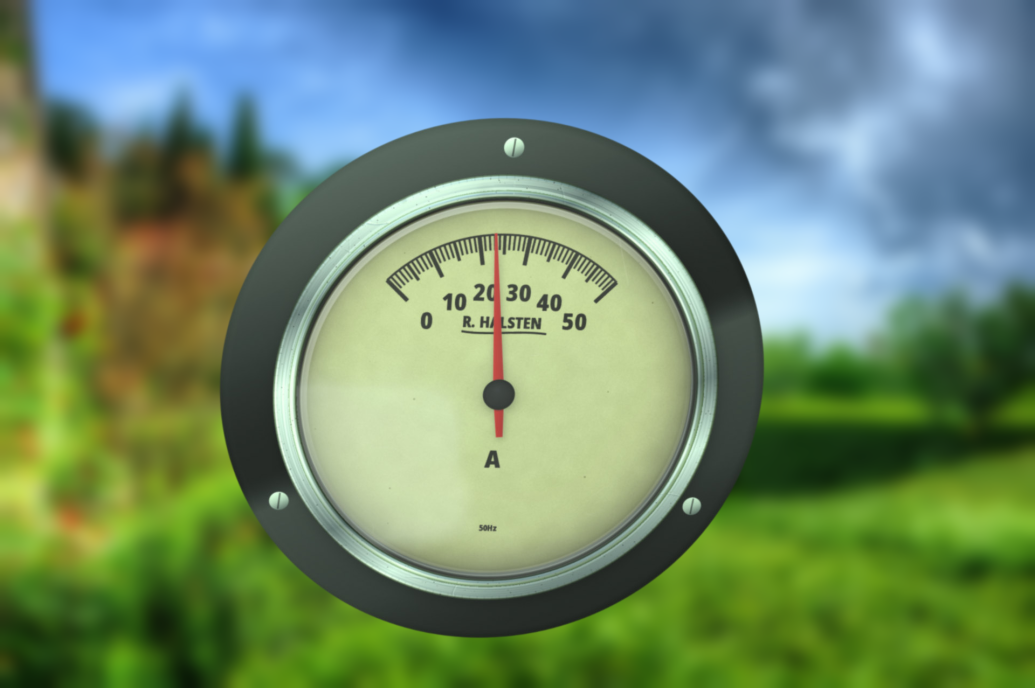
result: 23 A
